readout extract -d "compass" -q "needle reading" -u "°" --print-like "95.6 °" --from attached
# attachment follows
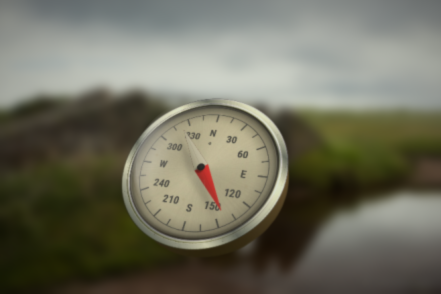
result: 142.5 °
